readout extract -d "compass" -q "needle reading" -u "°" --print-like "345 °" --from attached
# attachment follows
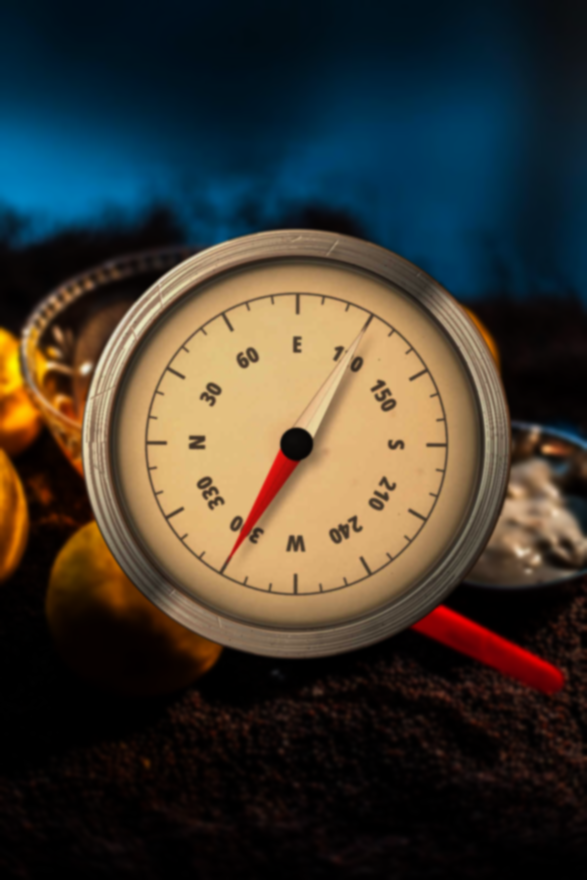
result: 300 °
